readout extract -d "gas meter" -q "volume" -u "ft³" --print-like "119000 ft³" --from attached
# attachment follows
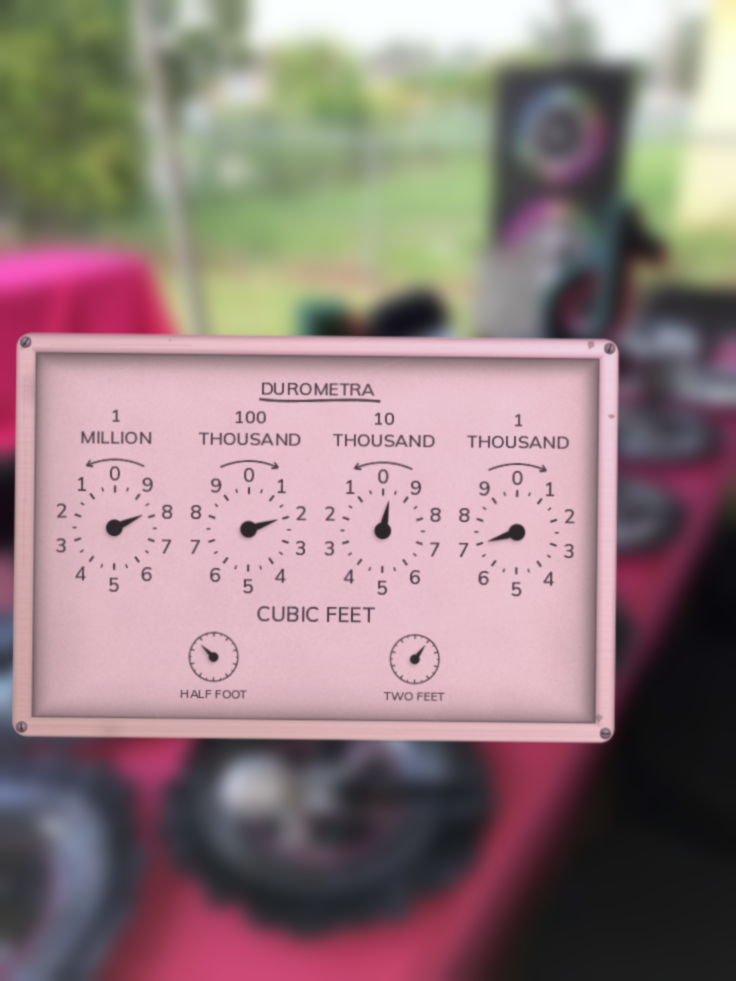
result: 819700 ft³
